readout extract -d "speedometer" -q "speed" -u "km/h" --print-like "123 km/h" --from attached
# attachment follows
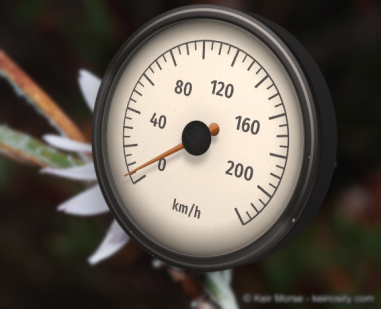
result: 5 km/h
